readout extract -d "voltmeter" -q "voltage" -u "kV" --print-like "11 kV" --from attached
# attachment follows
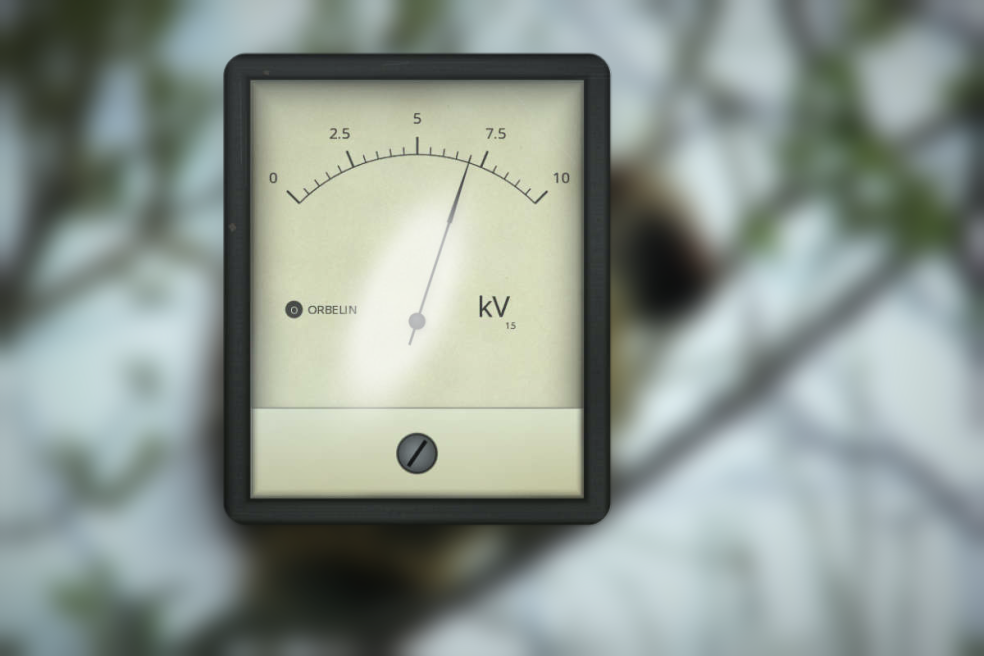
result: 7 kV
